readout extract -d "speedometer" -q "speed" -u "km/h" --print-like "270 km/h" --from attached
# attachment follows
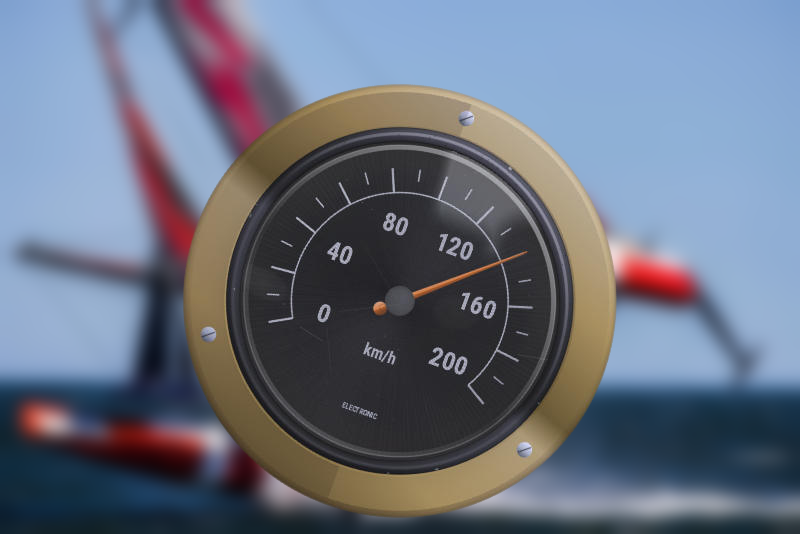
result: 140 km/h
